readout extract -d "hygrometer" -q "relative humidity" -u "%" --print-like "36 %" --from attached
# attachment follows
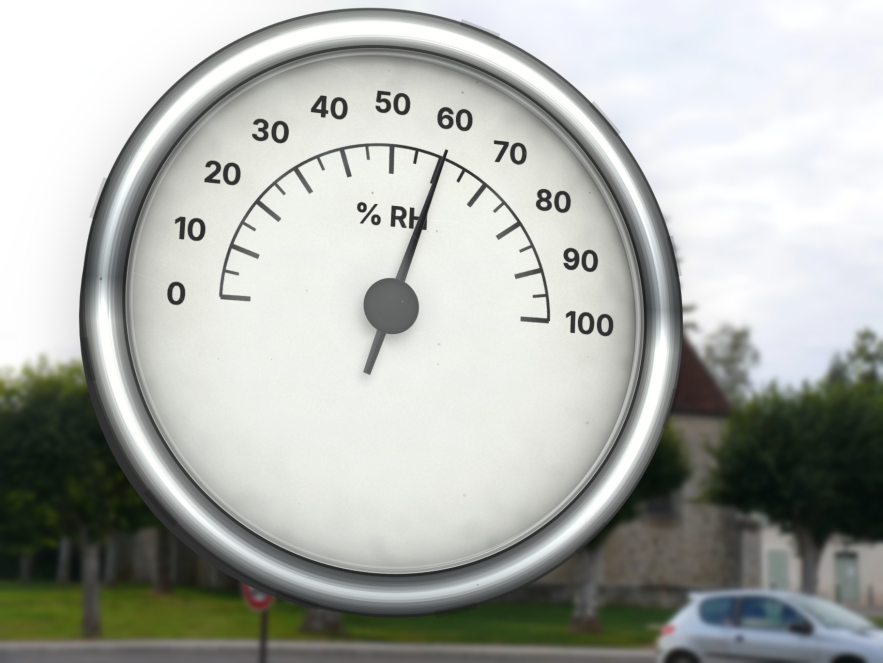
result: 60 %
